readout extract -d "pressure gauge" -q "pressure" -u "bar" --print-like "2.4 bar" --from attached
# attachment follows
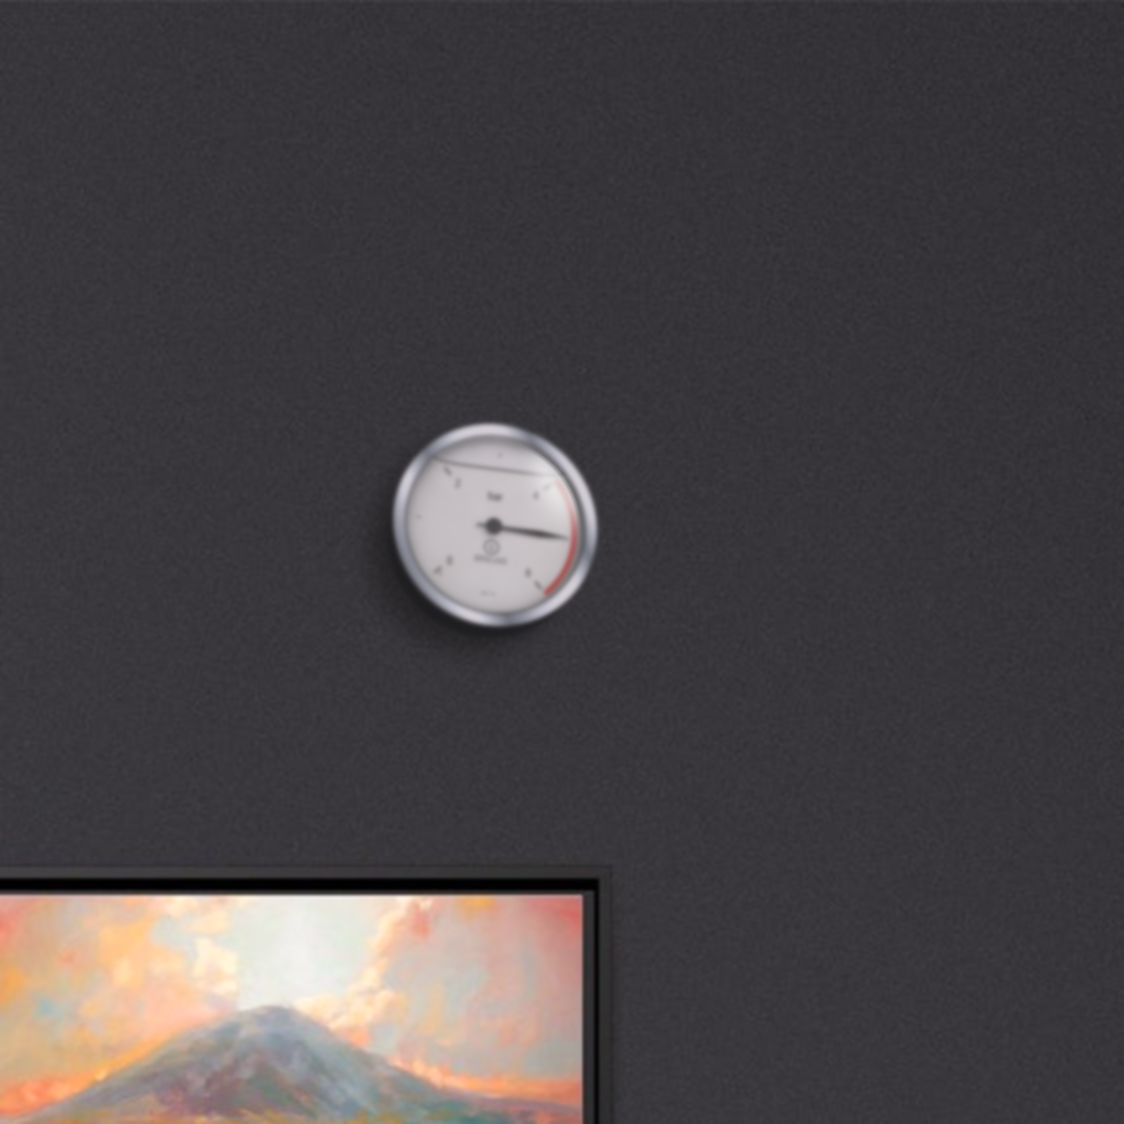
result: 5 bar
